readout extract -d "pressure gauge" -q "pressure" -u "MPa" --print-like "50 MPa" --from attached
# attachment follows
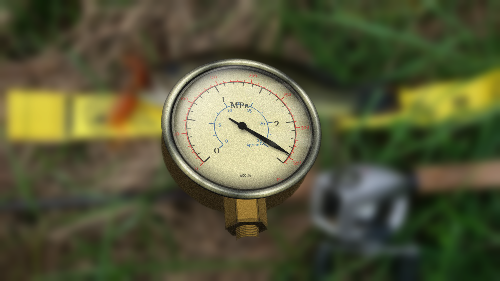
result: 2.4 MPa
